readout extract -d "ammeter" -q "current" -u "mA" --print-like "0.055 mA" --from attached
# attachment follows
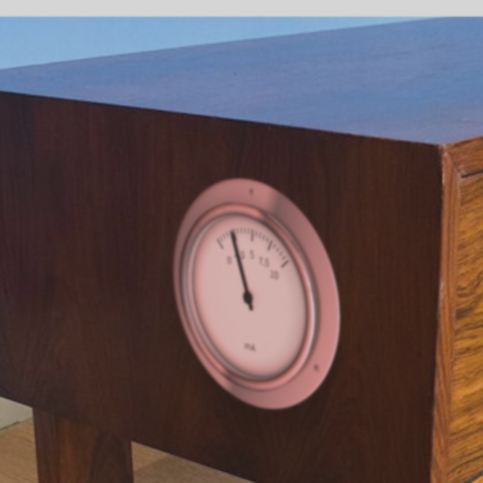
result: 2.5 mA
